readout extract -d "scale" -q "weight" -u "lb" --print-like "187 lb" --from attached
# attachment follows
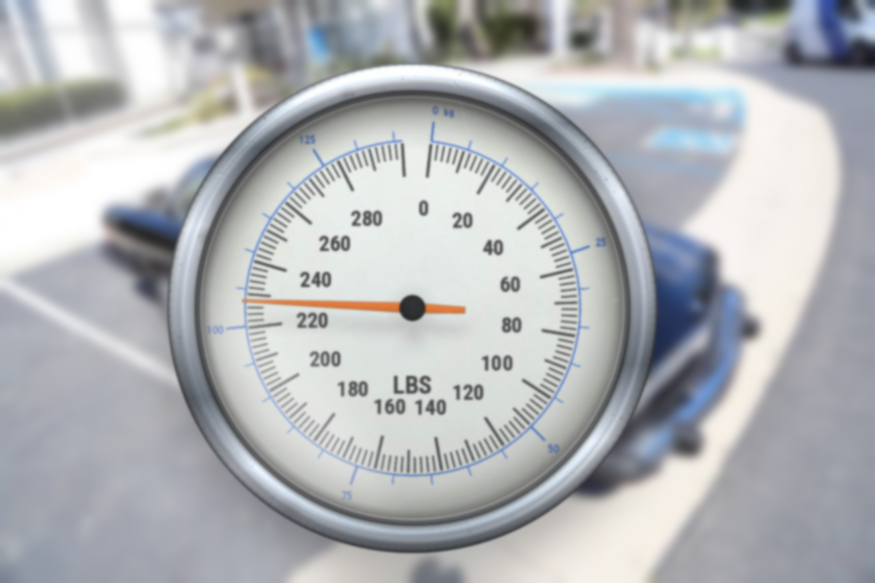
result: 228 lb
